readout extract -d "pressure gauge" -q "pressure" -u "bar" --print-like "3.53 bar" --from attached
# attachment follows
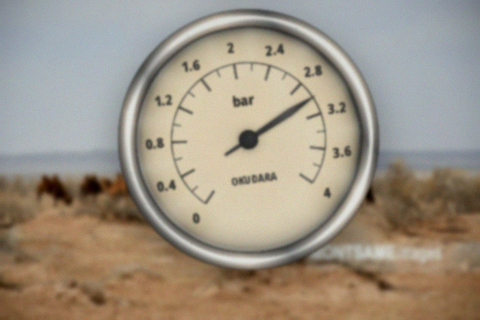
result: 3 bar
